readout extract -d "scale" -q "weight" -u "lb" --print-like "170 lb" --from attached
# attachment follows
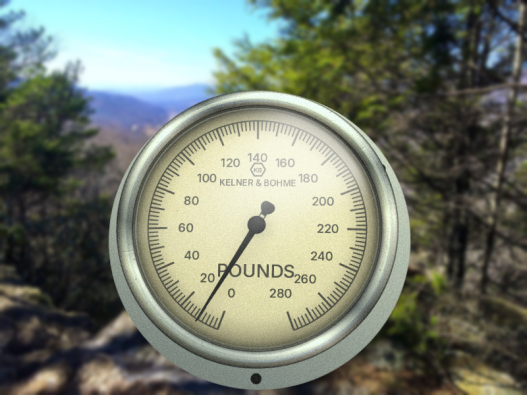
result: 10 lb
